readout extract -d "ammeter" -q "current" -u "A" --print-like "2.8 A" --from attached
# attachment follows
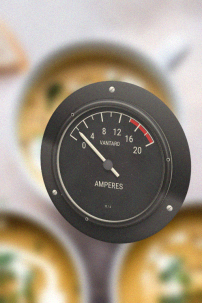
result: 2 A
